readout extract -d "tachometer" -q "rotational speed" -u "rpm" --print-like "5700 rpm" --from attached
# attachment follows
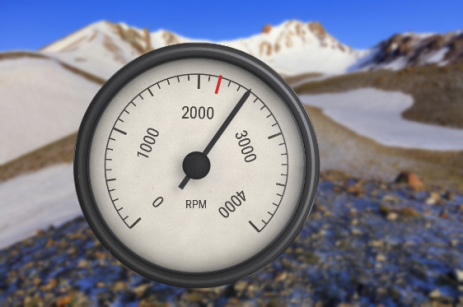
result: 2500 rpm
